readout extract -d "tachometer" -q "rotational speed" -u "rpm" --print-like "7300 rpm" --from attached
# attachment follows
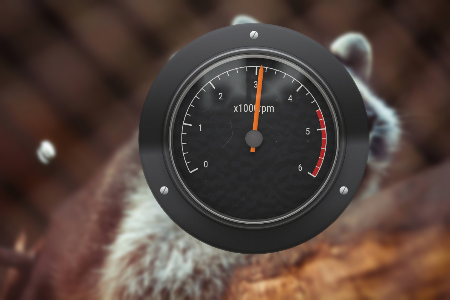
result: 3100 rpm
